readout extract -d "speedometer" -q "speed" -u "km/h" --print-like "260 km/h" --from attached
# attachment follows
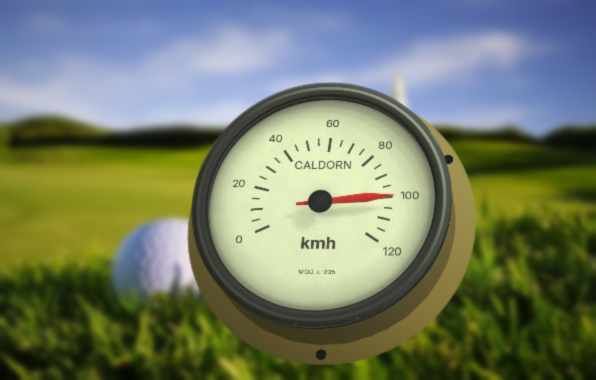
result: 100 km/h
